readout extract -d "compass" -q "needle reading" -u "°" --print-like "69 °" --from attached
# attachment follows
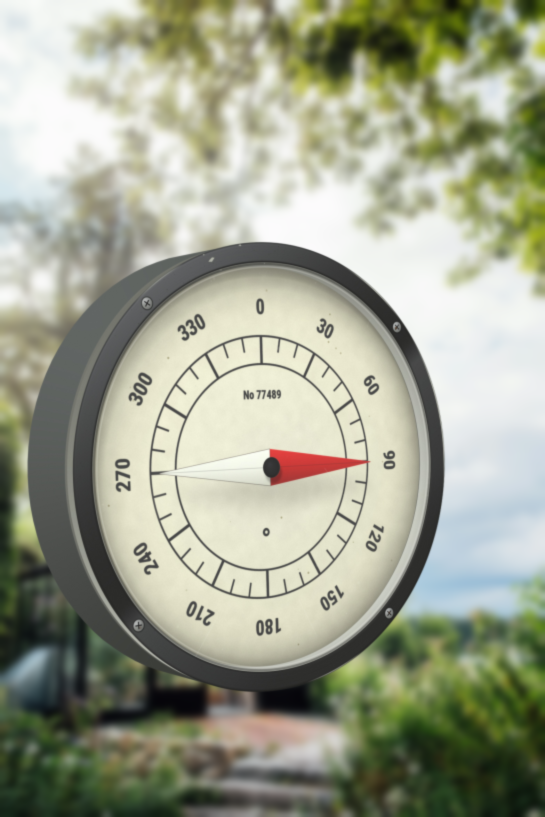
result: 90 °
